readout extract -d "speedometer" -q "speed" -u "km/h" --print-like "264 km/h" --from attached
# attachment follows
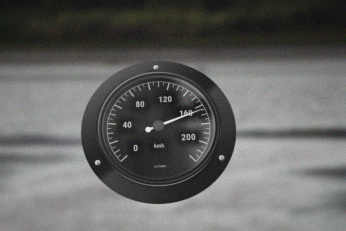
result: 165 km/h
